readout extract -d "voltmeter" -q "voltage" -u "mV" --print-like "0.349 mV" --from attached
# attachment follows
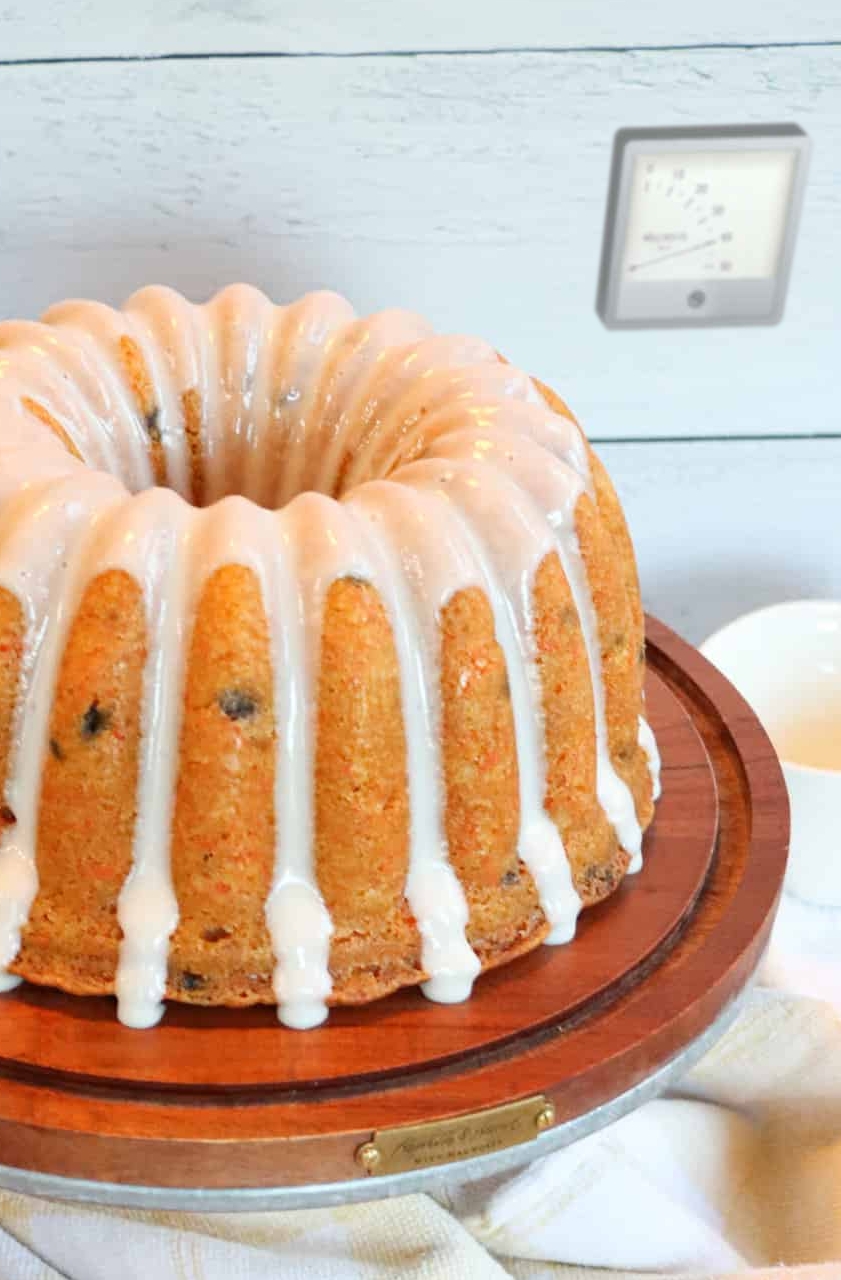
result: 40 mV
